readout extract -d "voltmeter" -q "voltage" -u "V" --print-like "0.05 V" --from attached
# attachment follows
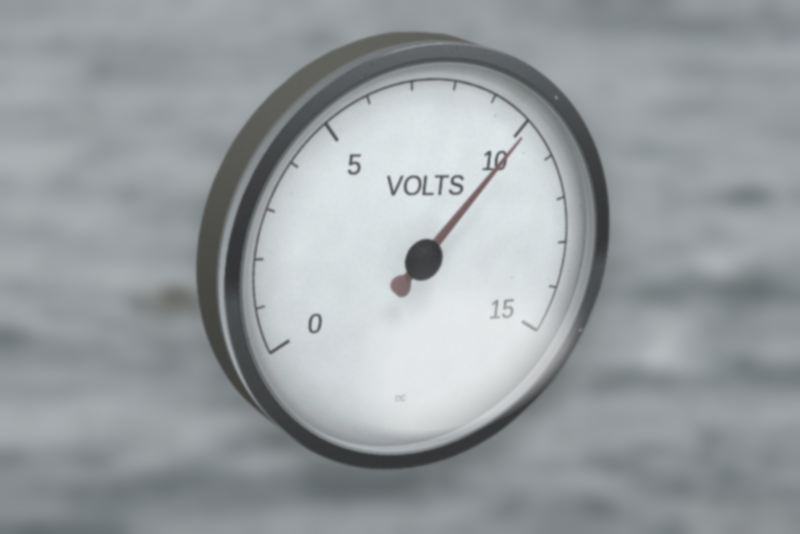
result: 10 V
